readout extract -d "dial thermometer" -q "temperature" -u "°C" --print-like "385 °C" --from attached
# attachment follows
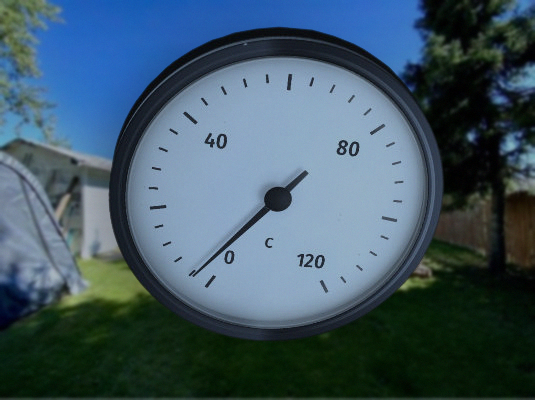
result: 4 °C
